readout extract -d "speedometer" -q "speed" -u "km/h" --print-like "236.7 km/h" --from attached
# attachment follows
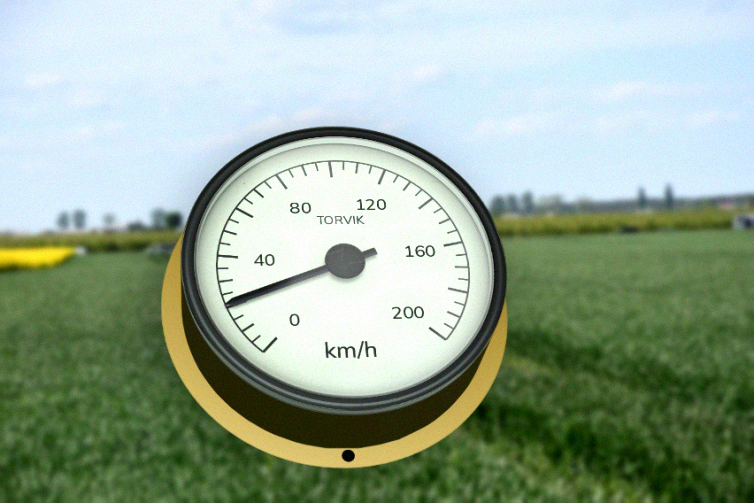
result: 20 km/h
